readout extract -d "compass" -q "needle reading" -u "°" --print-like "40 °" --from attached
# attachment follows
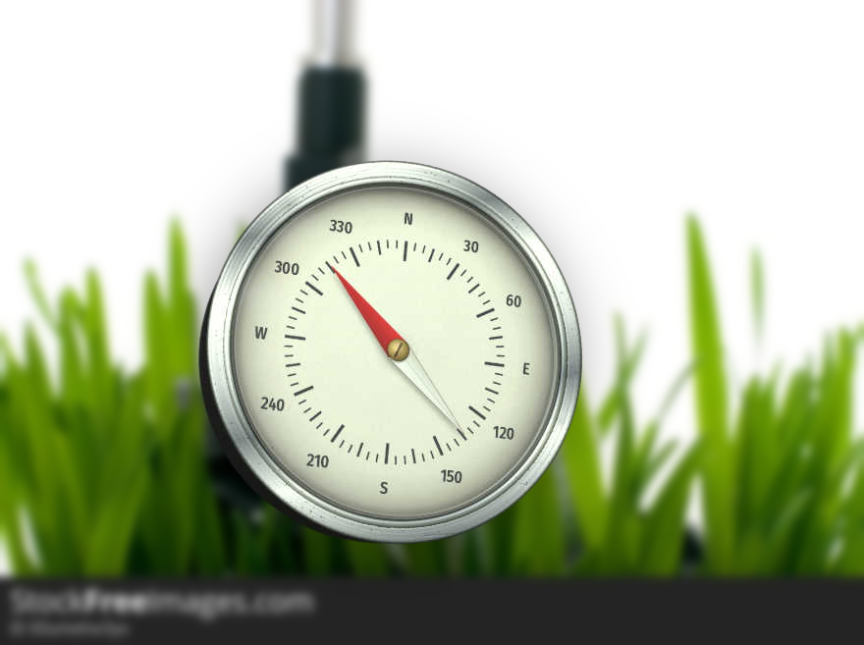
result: 315 °
